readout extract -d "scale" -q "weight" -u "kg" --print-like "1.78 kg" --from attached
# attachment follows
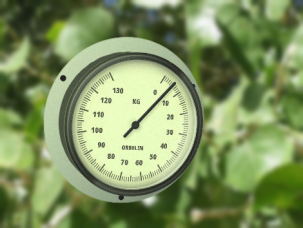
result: 5 kg
